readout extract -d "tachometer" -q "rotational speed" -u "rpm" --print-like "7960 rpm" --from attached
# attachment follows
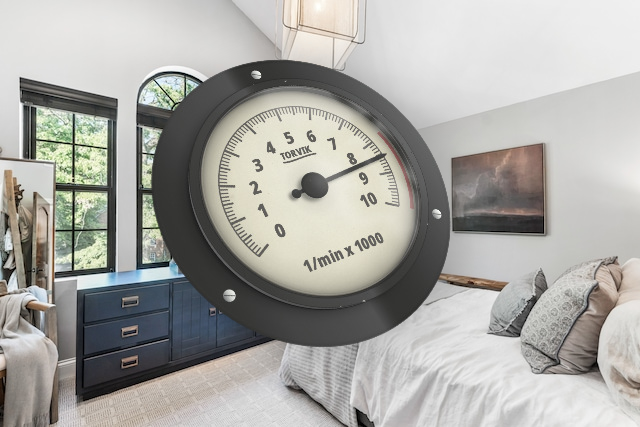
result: 8500 rpm
